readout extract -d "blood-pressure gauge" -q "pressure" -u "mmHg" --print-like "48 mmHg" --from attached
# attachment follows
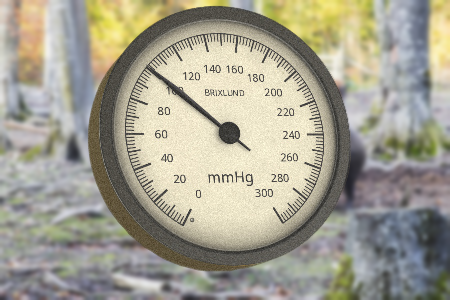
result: 100 mmHg
